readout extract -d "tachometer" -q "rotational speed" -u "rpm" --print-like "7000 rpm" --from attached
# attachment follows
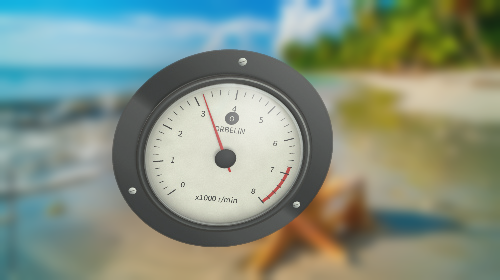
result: 3200 rpm
